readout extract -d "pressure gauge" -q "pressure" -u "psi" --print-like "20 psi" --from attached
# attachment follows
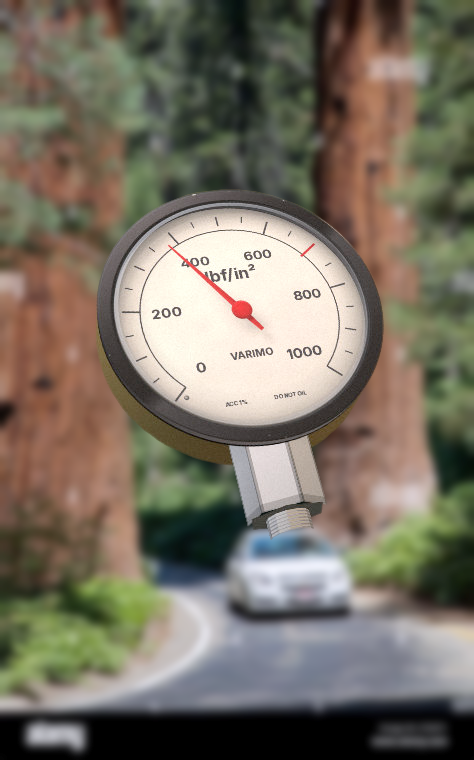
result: 375 psi
